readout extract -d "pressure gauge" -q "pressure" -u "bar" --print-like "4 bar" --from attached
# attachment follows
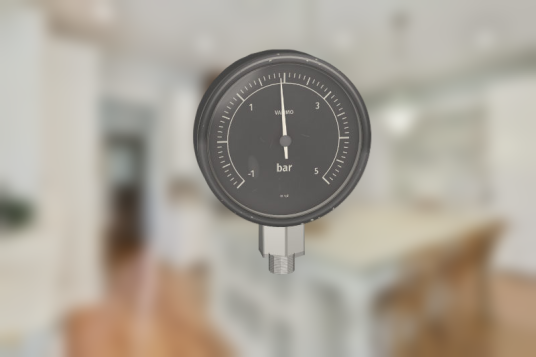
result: 1.9 bar
